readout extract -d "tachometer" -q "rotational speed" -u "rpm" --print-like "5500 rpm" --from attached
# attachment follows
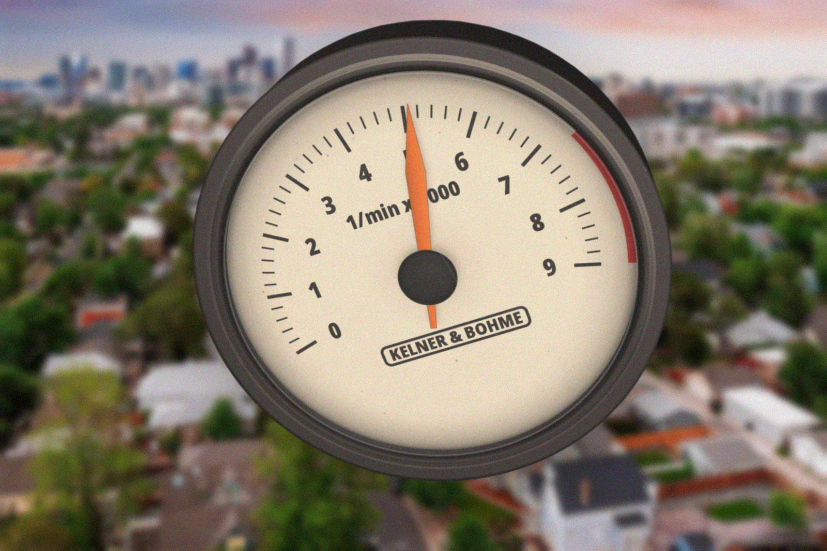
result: 5100 rpm
